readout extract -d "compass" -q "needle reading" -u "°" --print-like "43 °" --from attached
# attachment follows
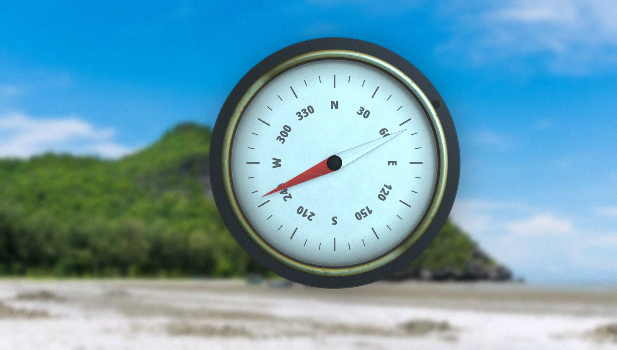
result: 245 °
